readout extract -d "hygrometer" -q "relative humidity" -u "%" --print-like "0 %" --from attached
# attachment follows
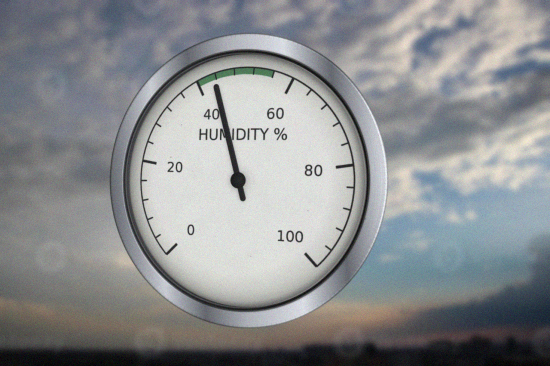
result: 44 %
